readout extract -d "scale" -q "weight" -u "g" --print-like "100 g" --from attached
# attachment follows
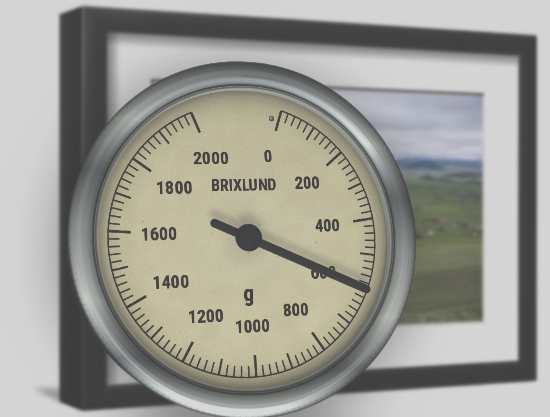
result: 600 g
